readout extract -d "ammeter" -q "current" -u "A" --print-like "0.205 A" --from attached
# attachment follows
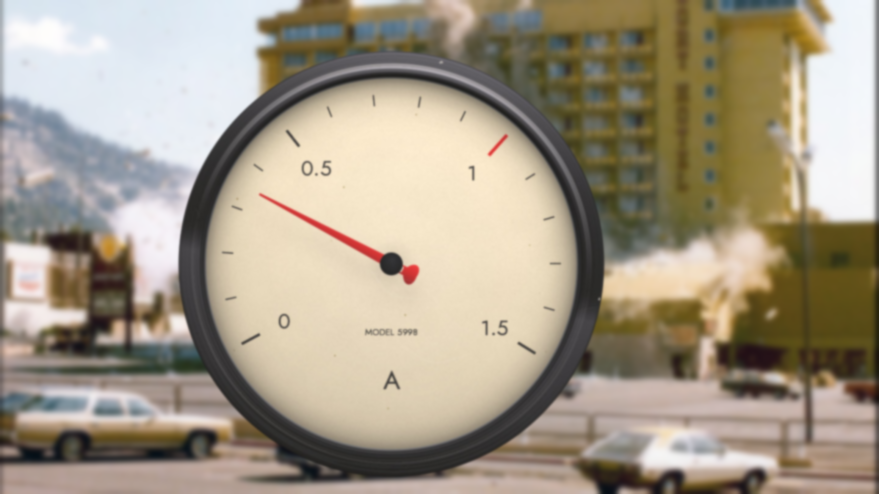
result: 0.35 A
